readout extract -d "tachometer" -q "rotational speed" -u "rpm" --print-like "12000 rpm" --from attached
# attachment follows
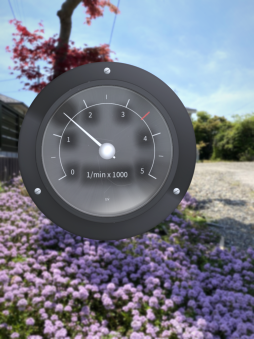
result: 1500 rpm
